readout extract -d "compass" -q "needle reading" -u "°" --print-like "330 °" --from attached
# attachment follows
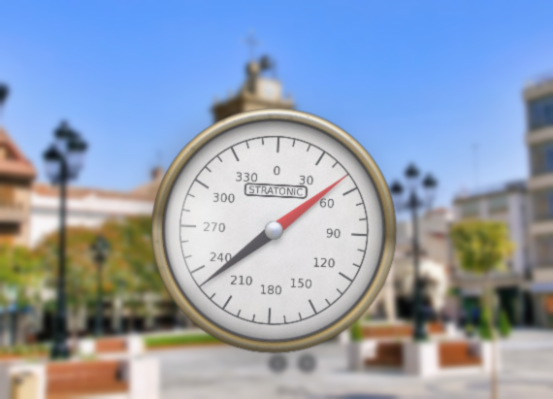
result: 50 °
